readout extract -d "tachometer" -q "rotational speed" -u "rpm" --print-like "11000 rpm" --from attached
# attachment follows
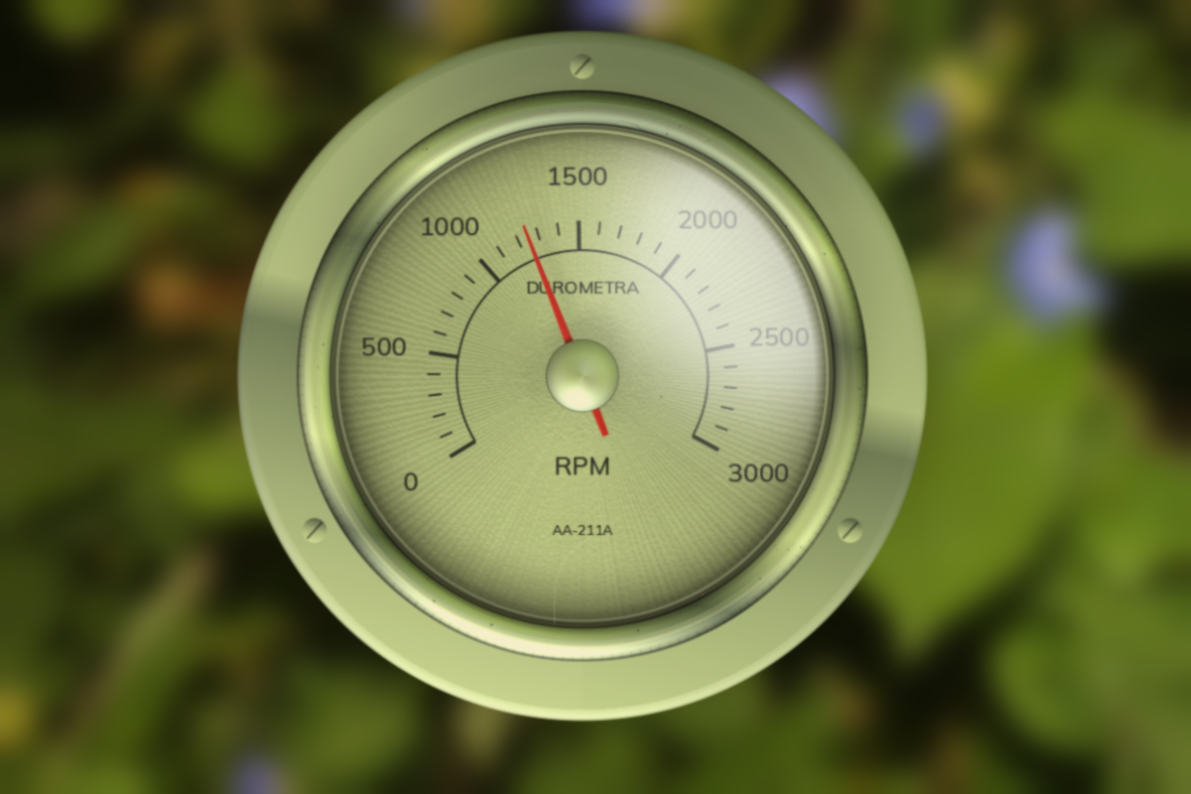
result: 1250 rpm
